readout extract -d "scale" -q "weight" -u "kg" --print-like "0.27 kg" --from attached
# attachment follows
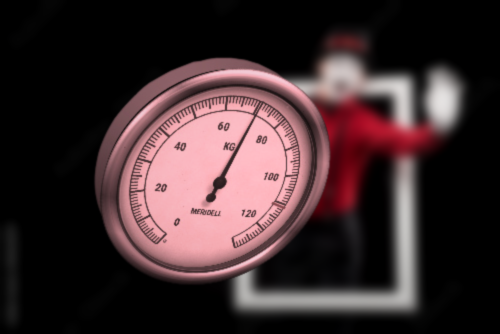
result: 70 kg
